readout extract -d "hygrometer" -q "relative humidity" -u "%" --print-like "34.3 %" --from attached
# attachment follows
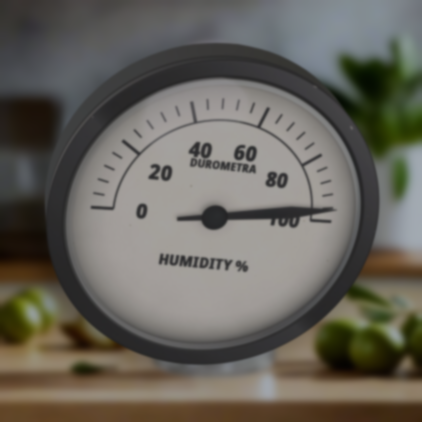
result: 96 %
